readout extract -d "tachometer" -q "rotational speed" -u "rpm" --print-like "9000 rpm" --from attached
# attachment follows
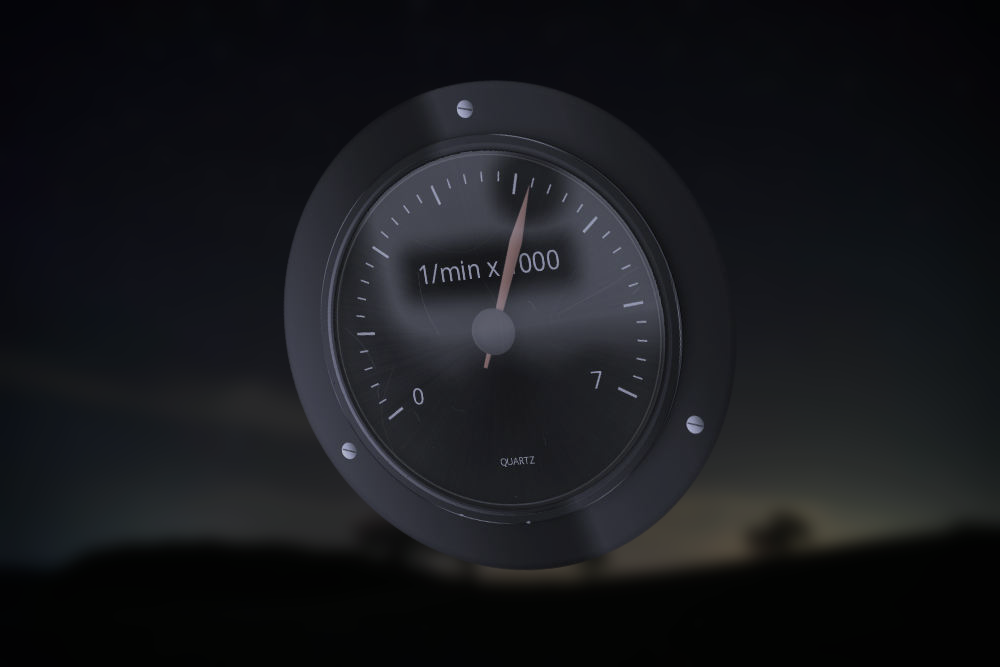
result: 4200 rpm
